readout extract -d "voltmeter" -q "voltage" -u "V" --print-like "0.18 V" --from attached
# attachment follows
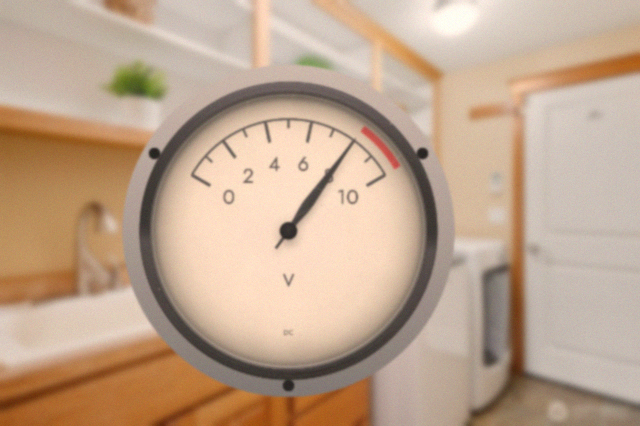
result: 8 V
